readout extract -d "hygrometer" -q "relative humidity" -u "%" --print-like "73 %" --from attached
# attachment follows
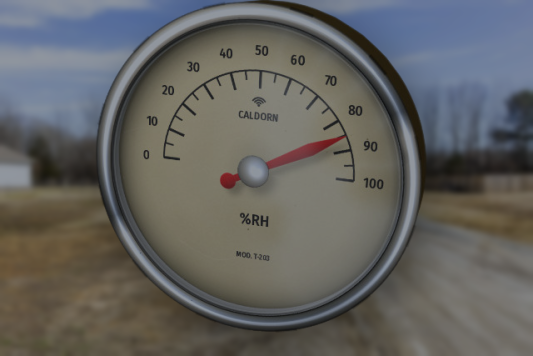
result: 85 %
